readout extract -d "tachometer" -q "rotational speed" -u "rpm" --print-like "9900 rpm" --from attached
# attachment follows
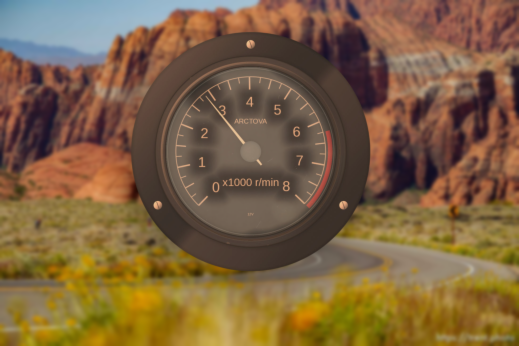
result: 2875 rpm
